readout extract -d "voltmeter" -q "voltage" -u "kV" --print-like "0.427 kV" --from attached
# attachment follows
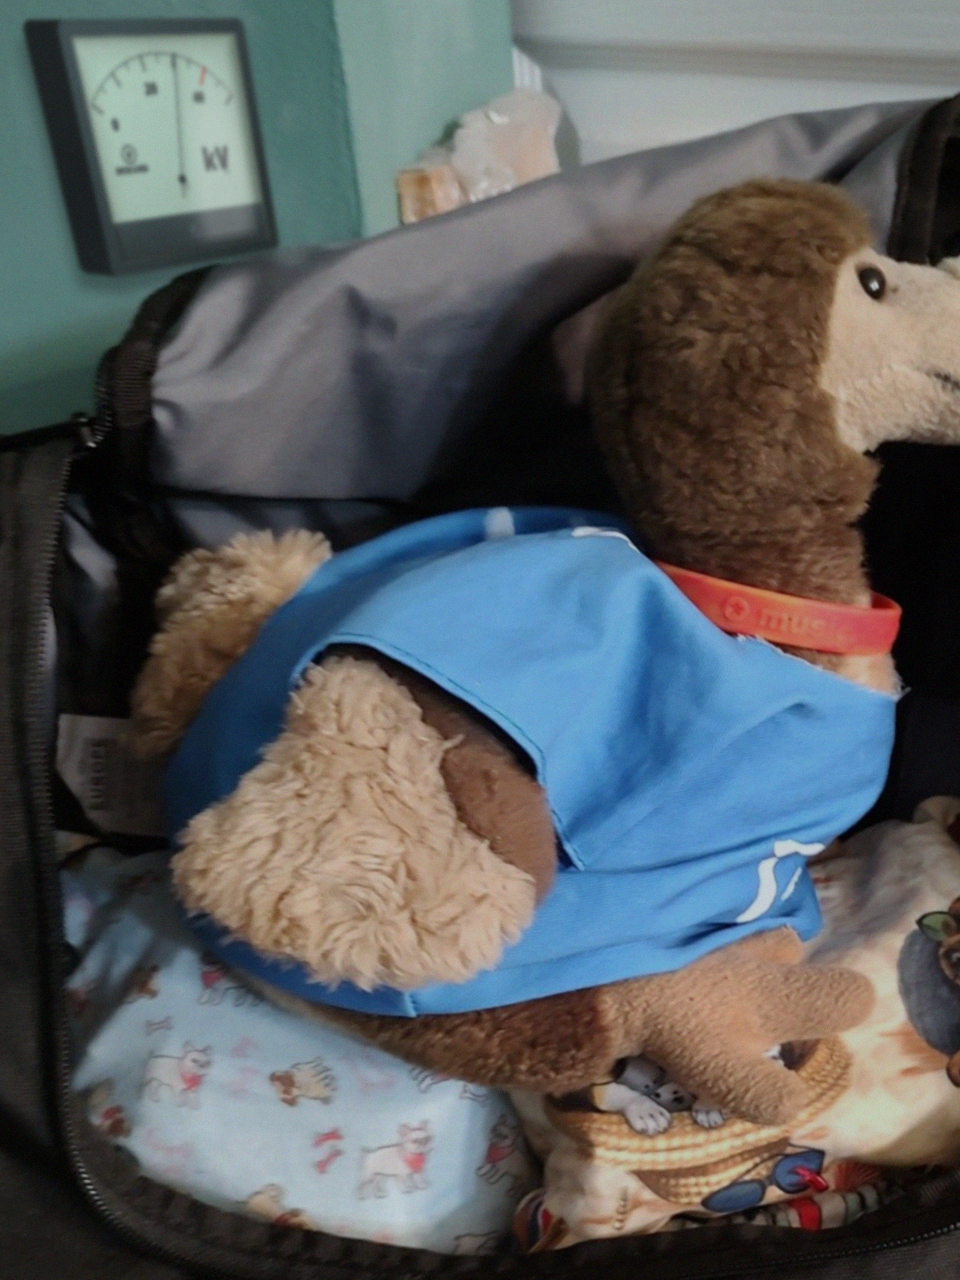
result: 30 kV
